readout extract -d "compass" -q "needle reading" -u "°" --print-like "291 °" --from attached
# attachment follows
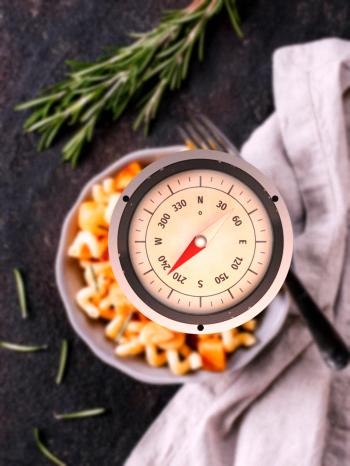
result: 225 °
